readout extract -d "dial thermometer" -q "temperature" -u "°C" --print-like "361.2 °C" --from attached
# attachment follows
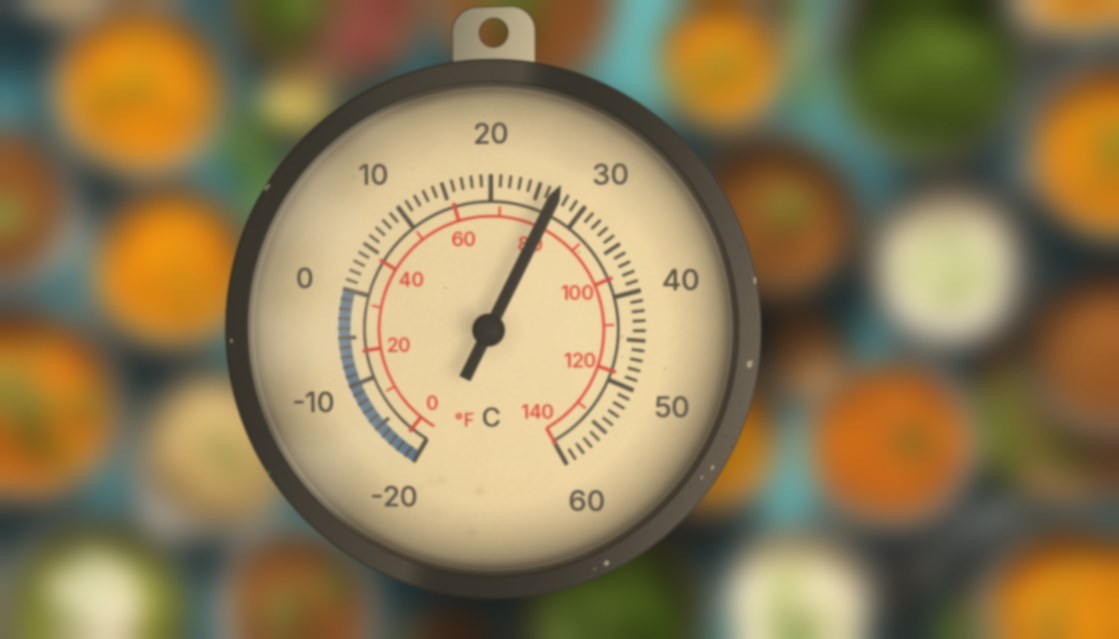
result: 27 °C
